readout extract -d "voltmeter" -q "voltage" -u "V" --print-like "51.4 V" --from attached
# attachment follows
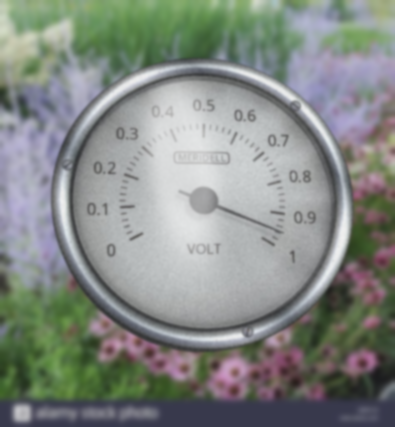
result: 0.96 V
